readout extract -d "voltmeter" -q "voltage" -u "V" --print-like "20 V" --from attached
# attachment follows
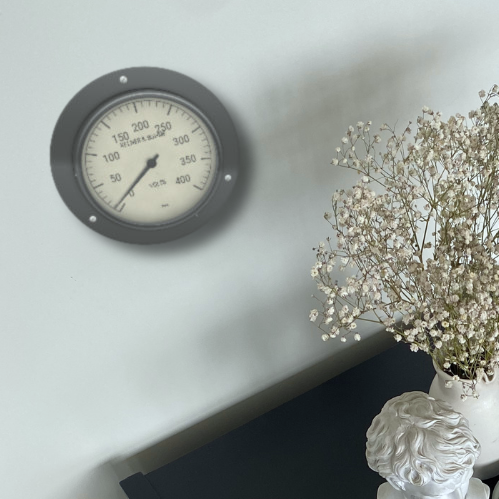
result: 10 V
